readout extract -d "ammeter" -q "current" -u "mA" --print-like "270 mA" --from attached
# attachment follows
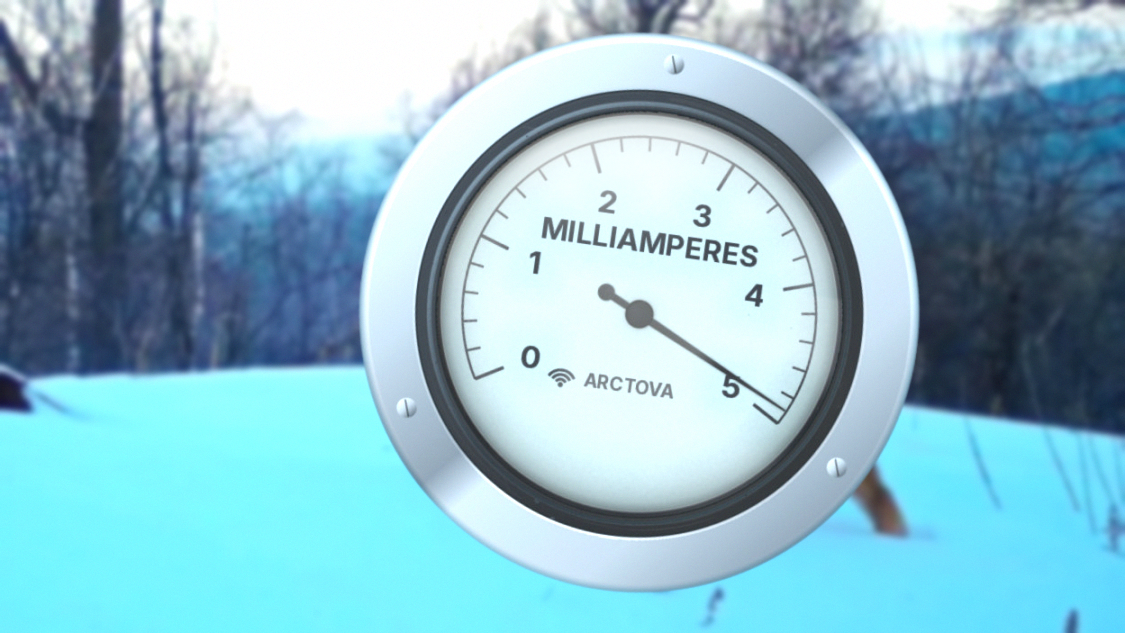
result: 4.9 mA
